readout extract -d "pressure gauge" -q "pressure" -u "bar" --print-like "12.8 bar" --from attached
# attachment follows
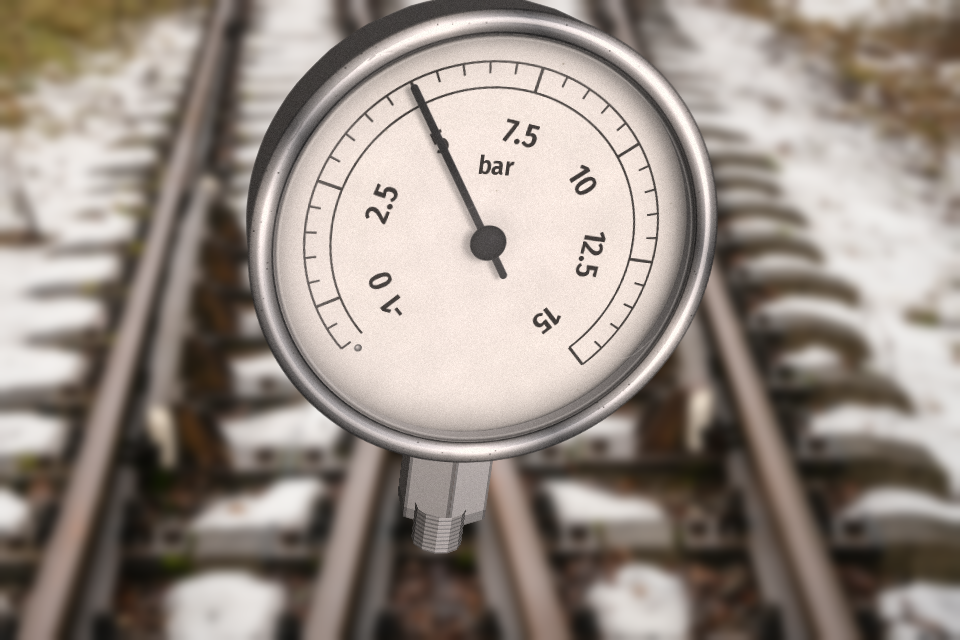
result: 5 bar
